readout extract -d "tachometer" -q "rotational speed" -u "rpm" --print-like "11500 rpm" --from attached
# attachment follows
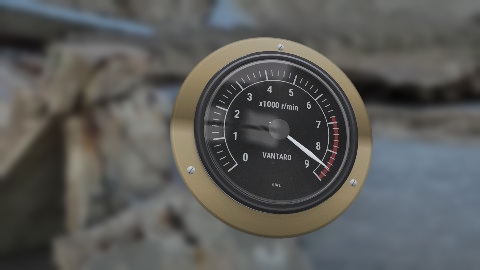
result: 8600 rpm
